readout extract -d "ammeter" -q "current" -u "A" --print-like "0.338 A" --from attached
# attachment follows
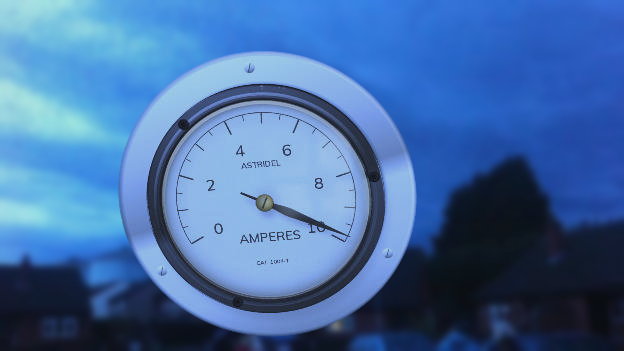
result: 9.75 A
